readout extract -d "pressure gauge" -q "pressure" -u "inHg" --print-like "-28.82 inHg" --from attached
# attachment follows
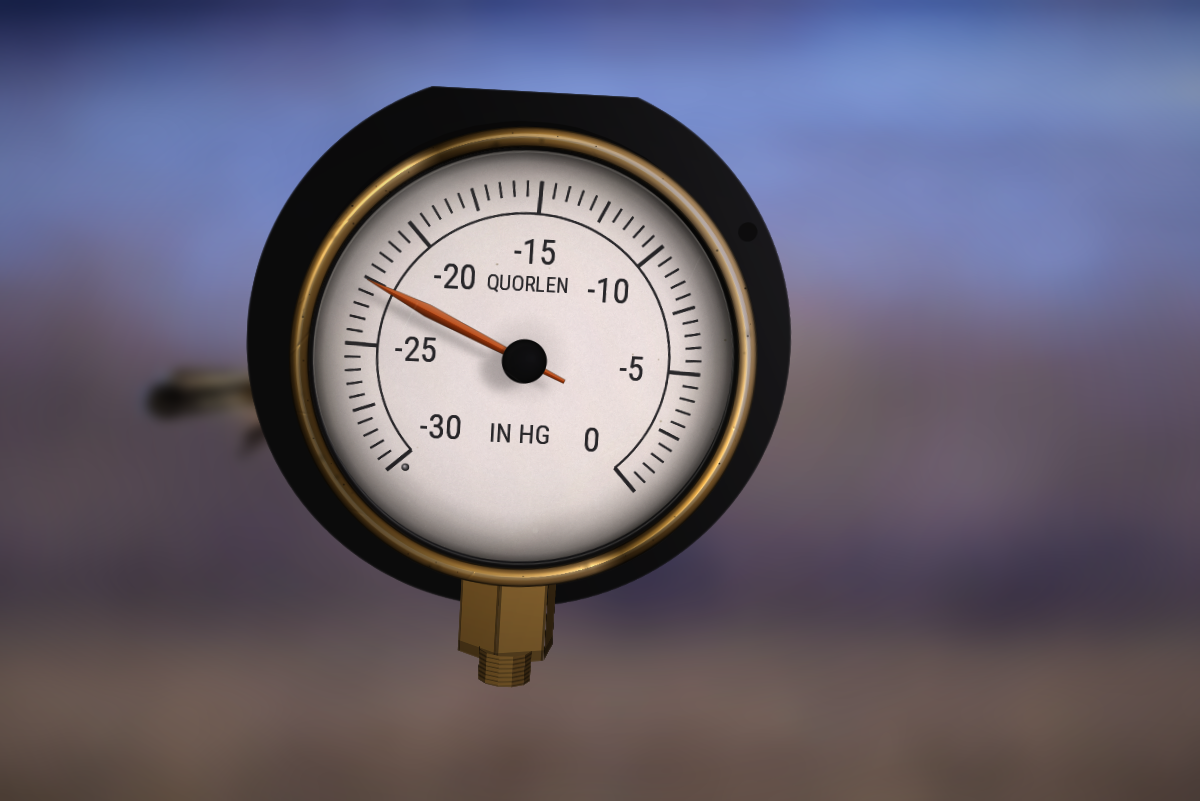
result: -22.5 inHg
